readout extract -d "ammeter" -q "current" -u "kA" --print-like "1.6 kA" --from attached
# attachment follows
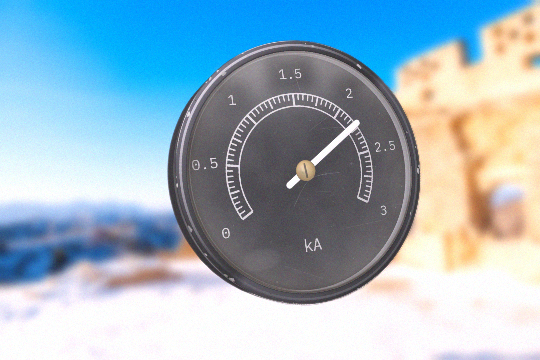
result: 2.2 kA
